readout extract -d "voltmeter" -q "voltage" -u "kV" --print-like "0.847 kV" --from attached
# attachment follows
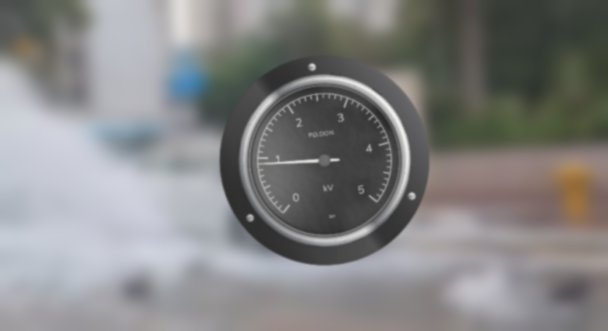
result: 0.9 kV
